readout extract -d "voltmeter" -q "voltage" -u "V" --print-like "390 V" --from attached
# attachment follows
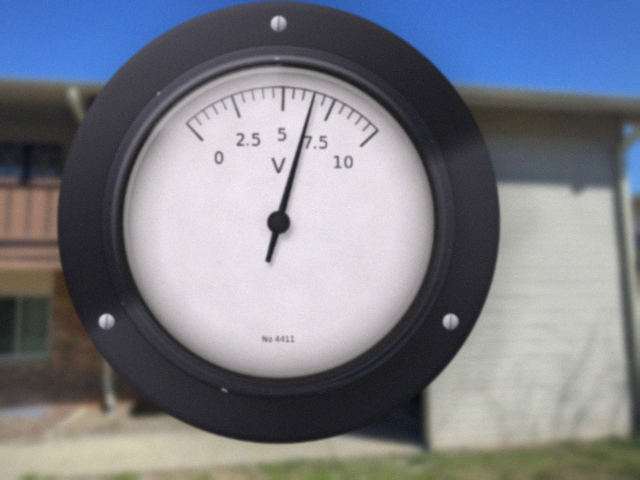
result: 6.5 V
